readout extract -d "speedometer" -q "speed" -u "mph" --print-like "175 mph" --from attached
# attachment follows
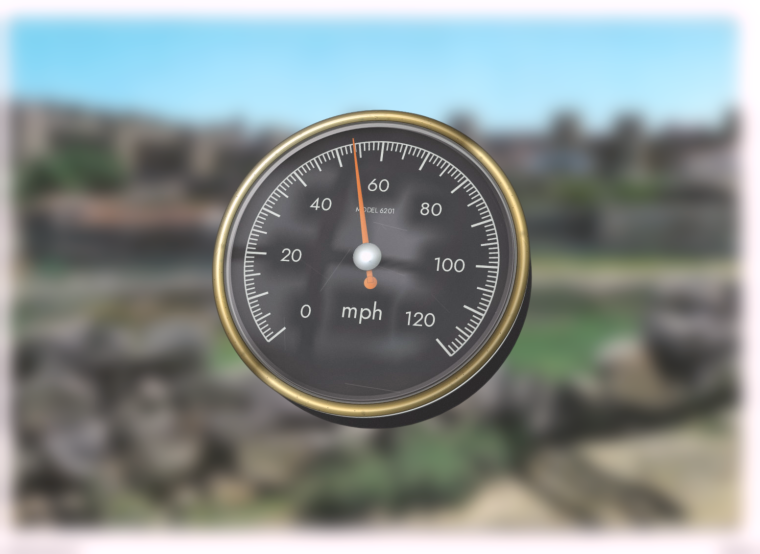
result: 54 mph
